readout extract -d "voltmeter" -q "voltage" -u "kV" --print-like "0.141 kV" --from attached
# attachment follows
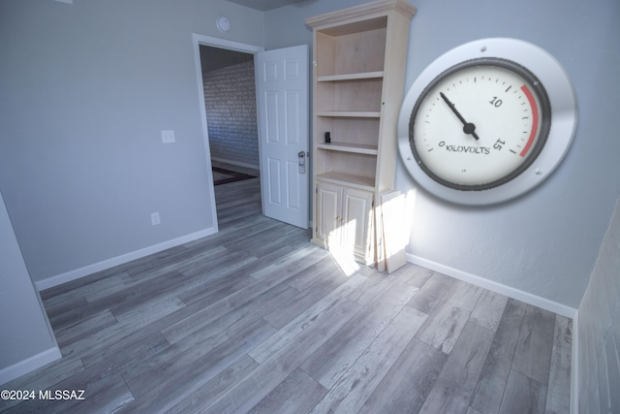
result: 5 kV
